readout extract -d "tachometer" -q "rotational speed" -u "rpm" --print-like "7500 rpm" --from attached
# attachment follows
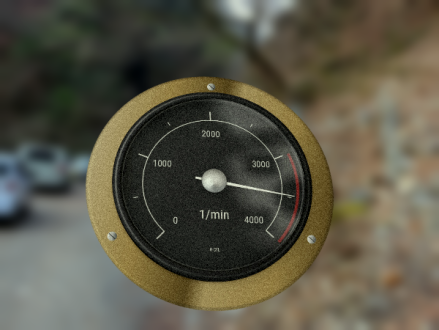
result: 3500 rpm
